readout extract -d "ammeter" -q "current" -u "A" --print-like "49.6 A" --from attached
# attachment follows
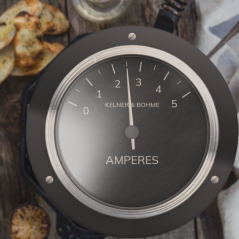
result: 2.5 A
